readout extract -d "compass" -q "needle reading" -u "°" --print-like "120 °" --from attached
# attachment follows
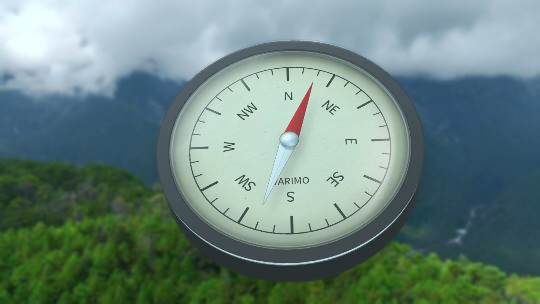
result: 20 °
